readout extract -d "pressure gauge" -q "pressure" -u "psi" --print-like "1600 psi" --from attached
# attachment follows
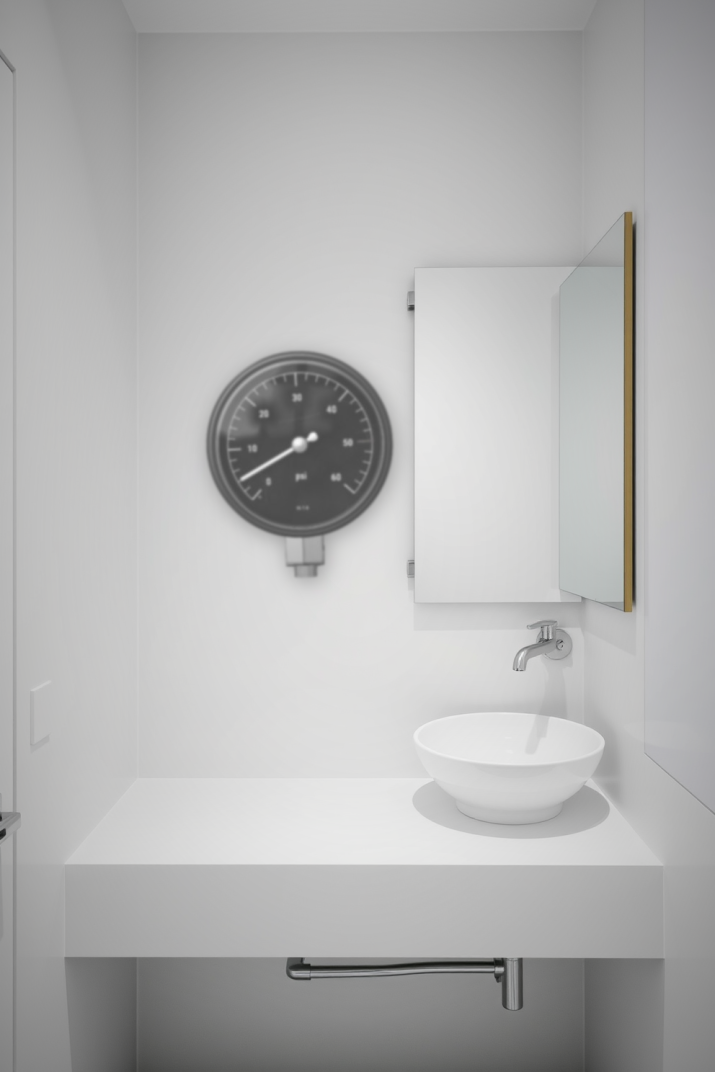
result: 4 psi
